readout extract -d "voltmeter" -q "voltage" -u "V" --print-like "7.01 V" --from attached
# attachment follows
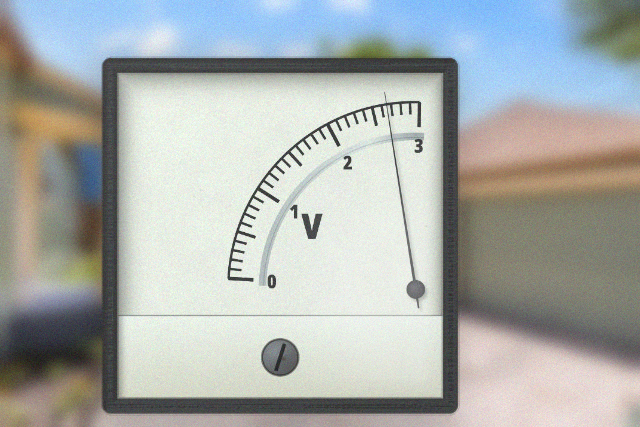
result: 2.65 V
